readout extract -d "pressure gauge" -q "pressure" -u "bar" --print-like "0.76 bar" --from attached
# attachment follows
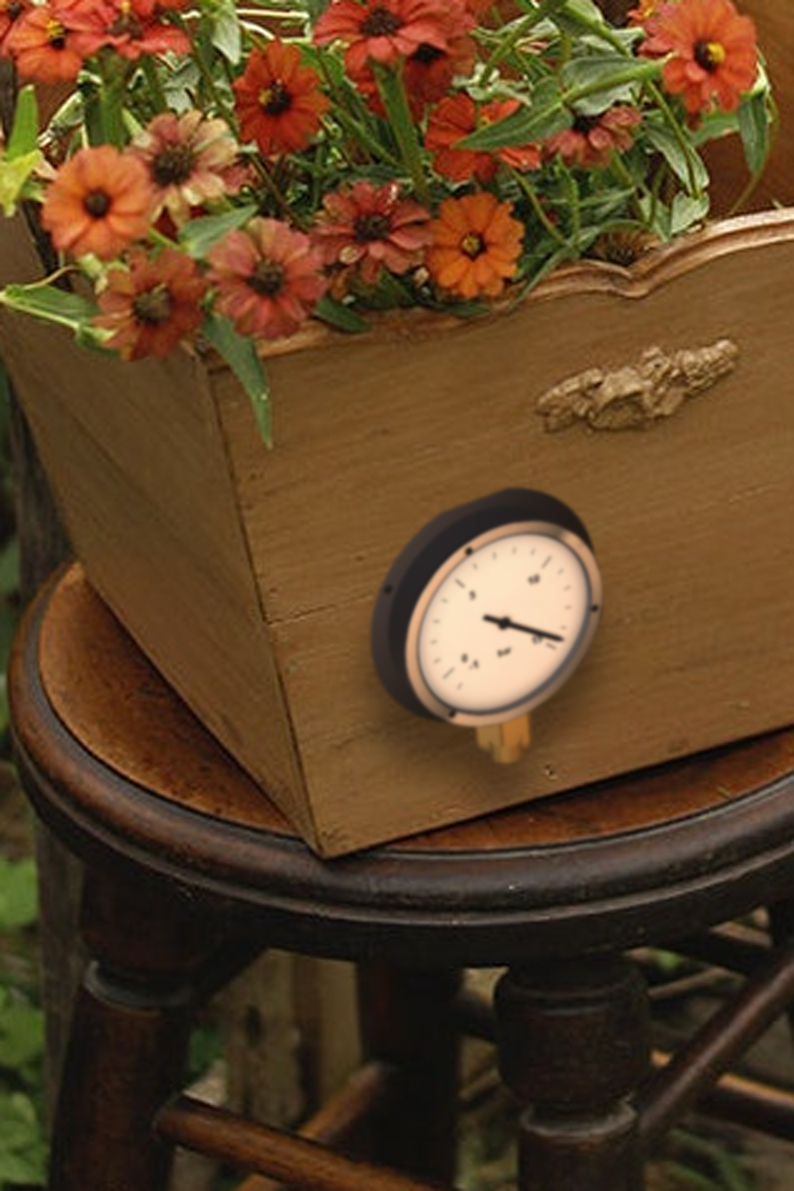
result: 14.5 bar
